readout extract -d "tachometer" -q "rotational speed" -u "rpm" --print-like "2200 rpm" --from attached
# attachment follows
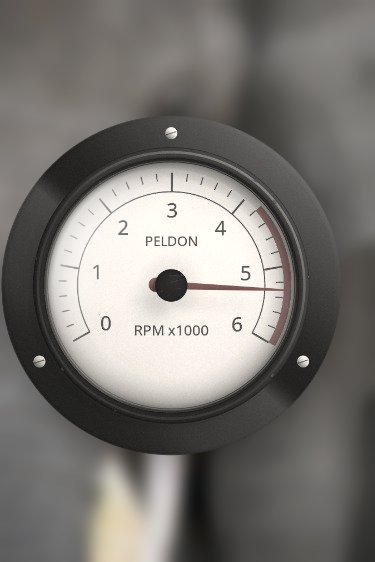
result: 5300 rpm
